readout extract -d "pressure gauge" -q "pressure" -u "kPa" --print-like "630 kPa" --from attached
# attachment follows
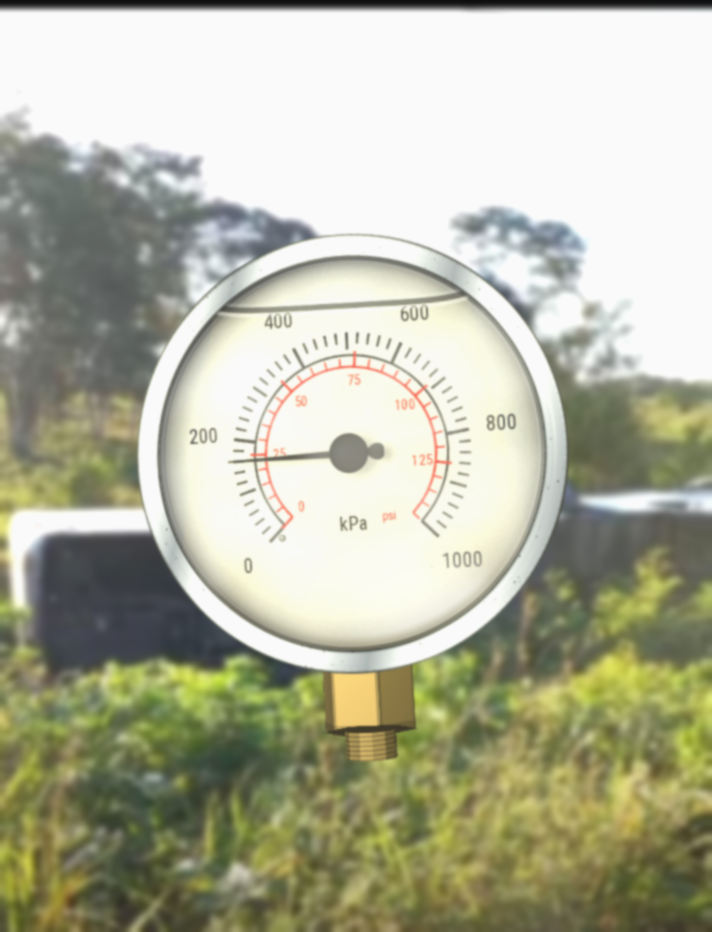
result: 160 kPa
